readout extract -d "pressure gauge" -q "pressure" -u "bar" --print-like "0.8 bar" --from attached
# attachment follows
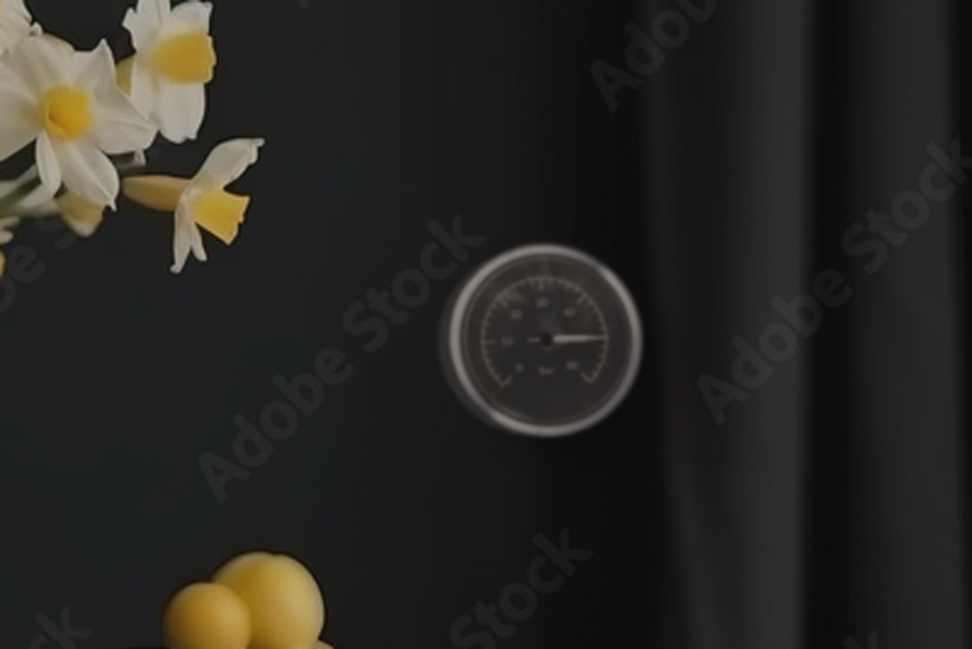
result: 50 bar
